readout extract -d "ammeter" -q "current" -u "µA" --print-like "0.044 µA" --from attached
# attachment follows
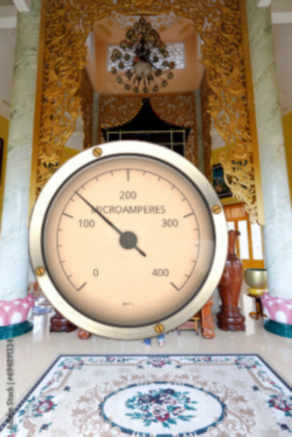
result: 130 µA
